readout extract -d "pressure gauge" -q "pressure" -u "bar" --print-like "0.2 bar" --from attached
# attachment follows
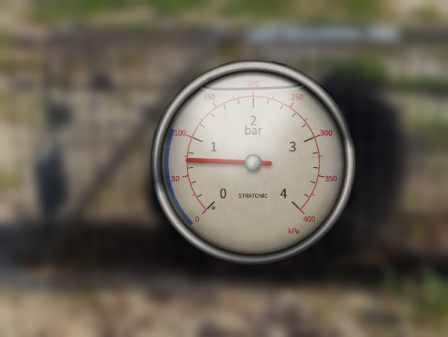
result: 0.7 bar
